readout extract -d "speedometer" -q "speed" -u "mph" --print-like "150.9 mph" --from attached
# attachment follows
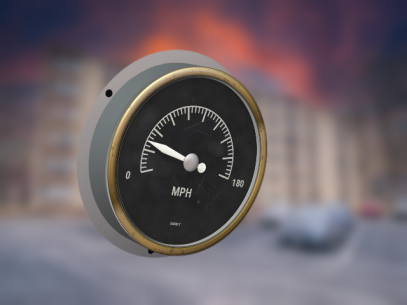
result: 28 mph
